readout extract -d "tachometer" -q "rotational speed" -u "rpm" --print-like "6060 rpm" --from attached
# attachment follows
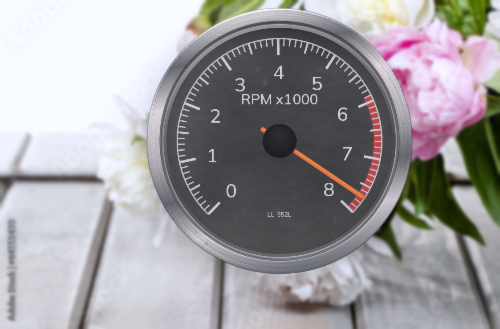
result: 7700 rpm
